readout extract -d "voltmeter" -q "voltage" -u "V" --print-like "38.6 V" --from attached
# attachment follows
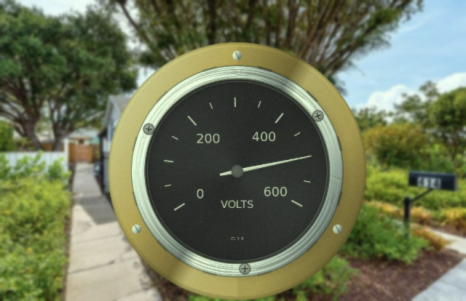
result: 500 V
